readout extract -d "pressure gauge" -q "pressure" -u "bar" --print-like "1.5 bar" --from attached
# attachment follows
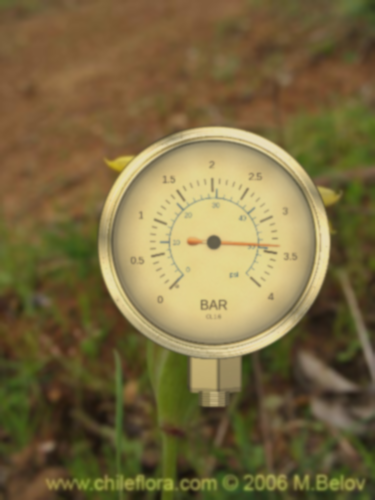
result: 3.4 bar
